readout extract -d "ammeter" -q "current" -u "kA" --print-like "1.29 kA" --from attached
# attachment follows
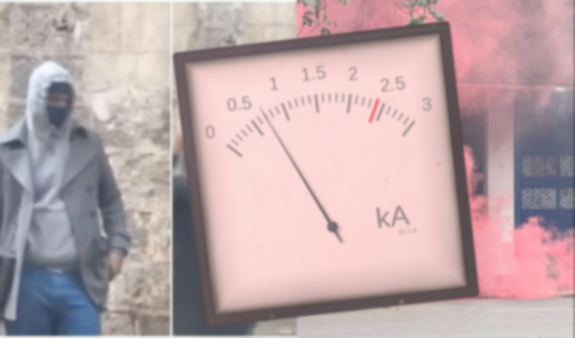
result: 0.7 kA
